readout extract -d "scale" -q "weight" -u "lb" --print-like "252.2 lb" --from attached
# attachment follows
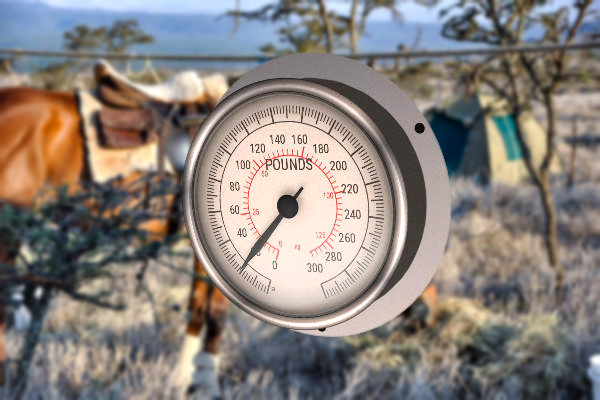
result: 20 lb
